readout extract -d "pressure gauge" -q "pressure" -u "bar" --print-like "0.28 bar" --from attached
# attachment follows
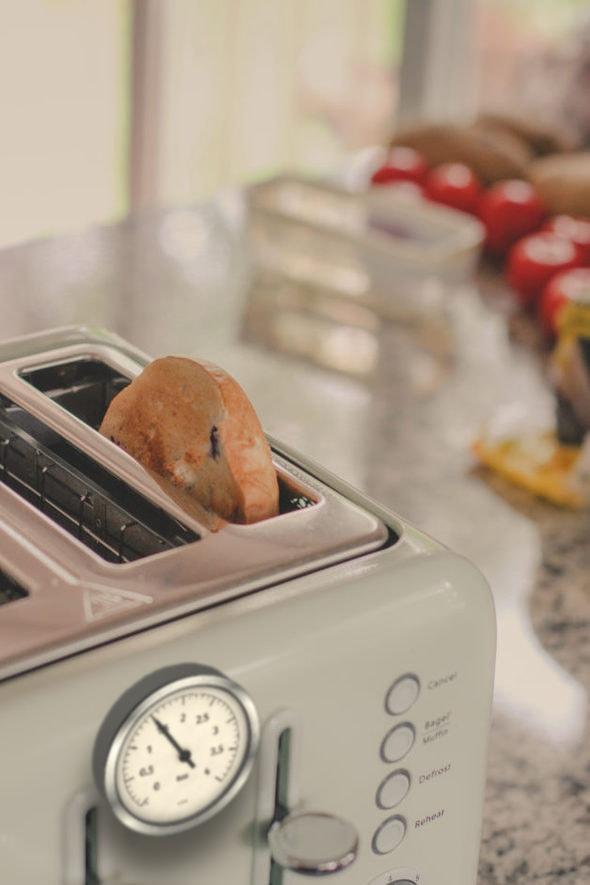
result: 1.5 bar
